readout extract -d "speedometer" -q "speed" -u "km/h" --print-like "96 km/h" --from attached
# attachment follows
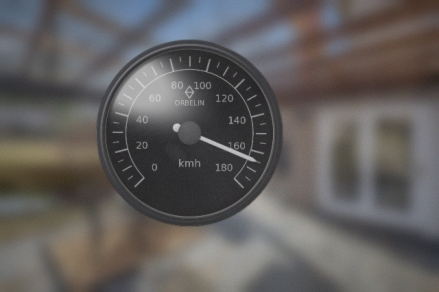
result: 165 km/h
